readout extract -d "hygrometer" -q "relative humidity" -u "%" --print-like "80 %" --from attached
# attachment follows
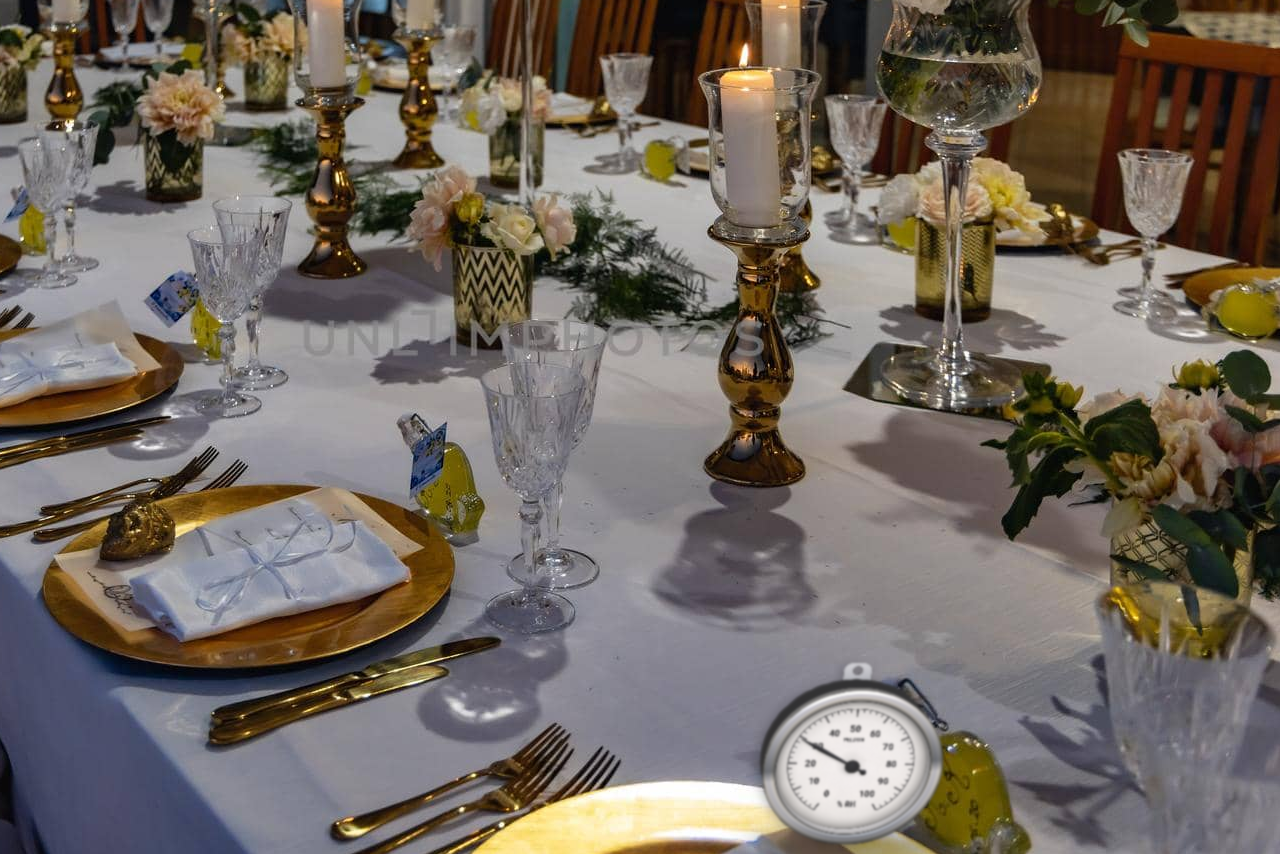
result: 30 %
